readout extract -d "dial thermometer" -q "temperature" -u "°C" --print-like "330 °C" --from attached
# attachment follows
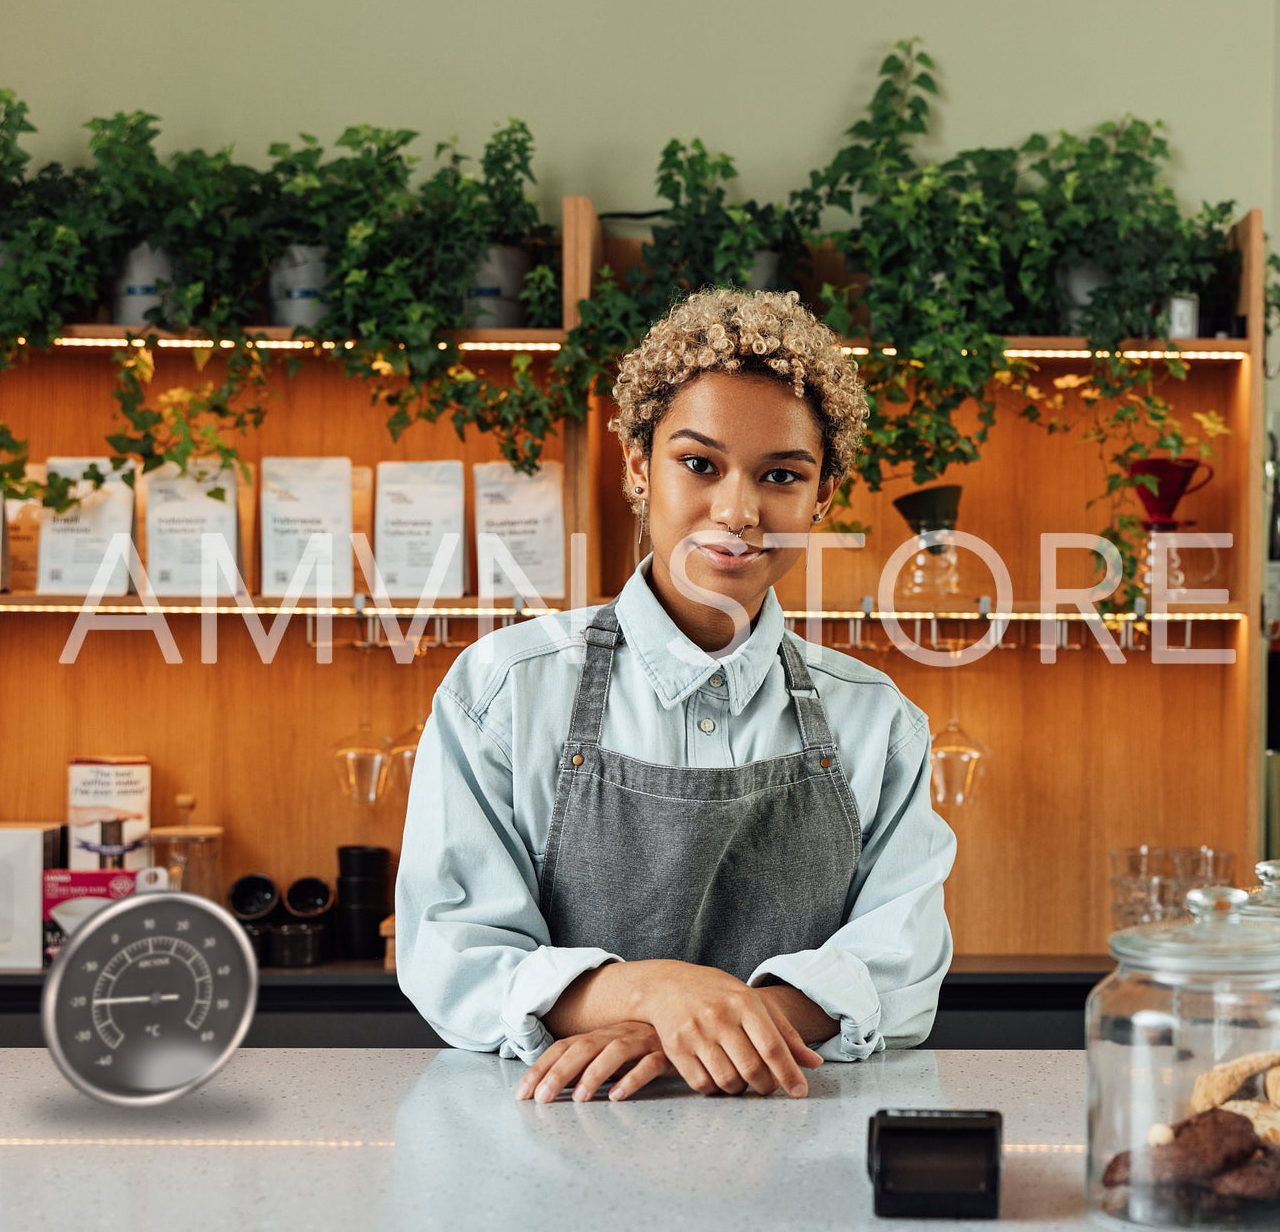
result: -20 °C
